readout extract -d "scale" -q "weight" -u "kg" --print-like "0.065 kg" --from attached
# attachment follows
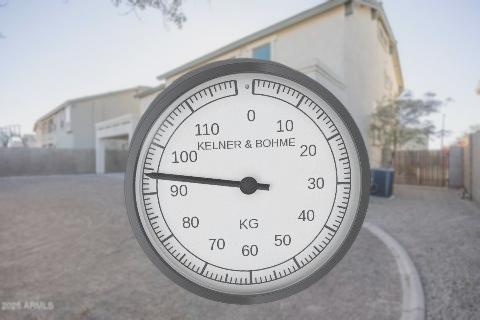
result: 94 kg
